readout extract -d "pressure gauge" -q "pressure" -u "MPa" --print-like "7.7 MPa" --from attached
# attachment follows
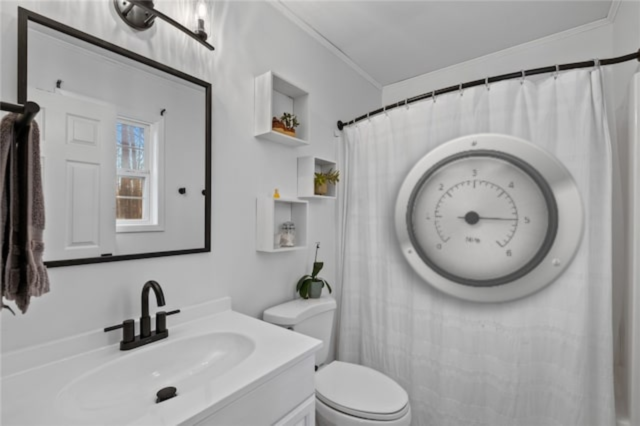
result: 5 MPa
